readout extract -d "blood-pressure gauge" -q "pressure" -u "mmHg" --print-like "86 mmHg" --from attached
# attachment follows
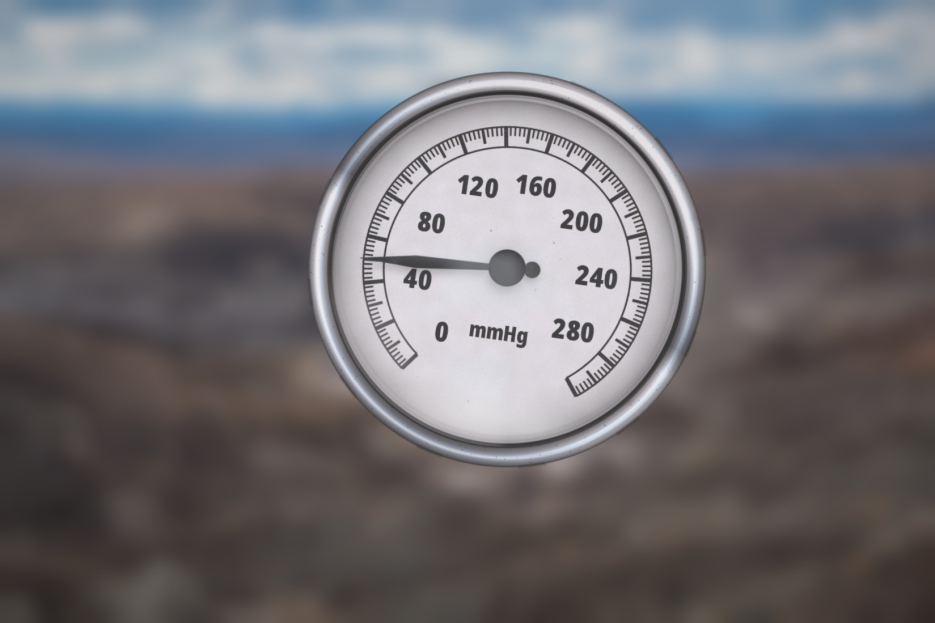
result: 50 mmHg
